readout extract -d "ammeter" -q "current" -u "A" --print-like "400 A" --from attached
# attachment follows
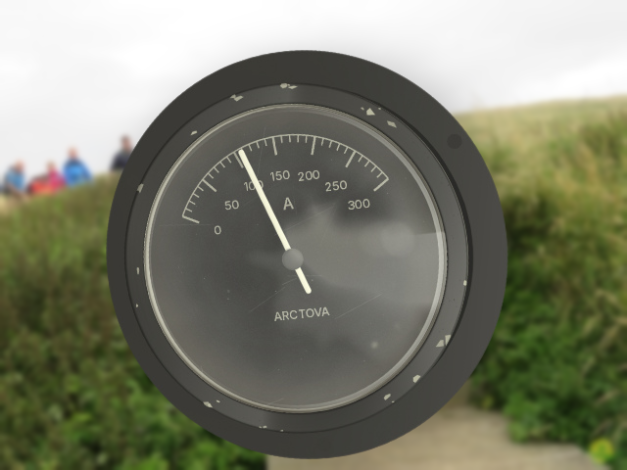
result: 110 A
